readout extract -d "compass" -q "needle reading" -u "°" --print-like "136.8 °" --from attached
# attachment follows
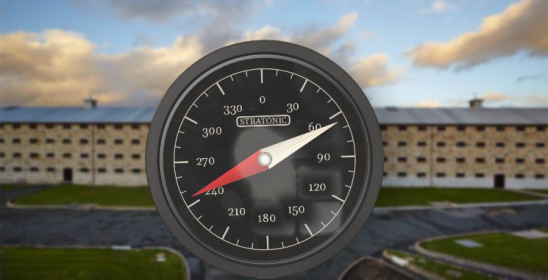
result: 245 °
